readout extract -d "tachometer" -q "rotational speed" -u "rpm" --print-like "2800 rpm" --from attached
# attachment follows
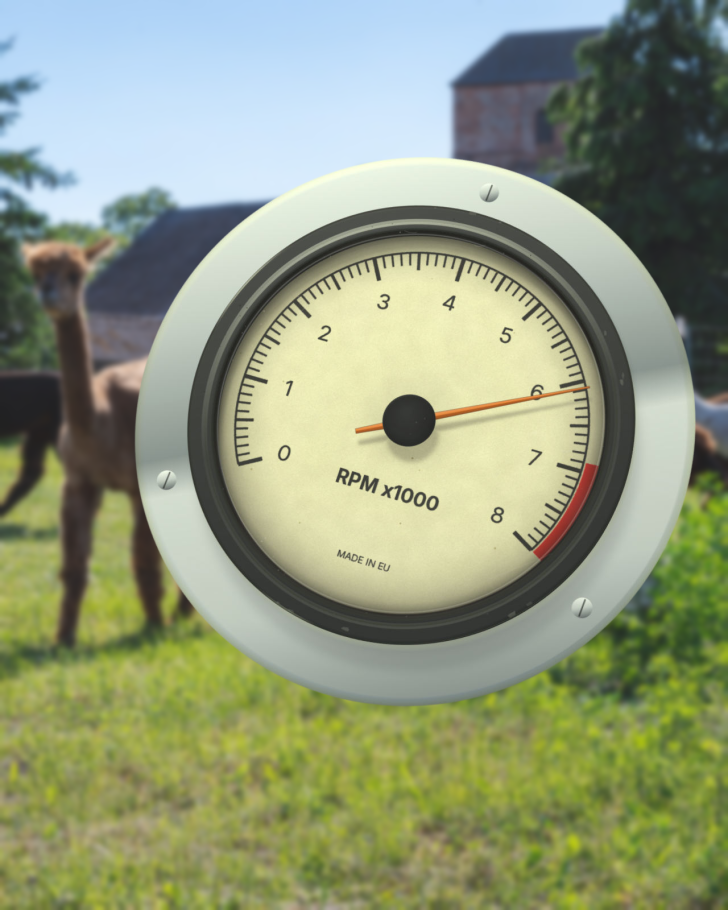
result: 6100 rpm
